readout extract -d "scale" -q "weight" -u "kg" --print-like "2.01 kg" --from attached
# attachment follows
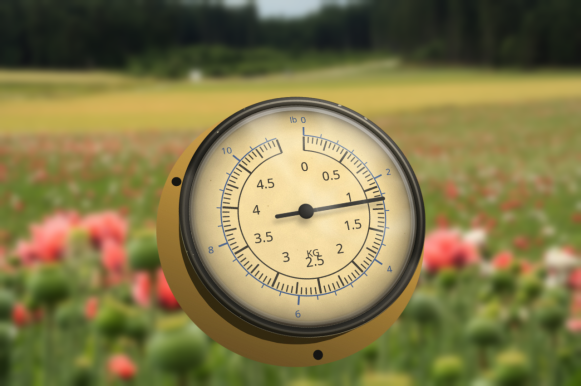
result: 1.15 kg
